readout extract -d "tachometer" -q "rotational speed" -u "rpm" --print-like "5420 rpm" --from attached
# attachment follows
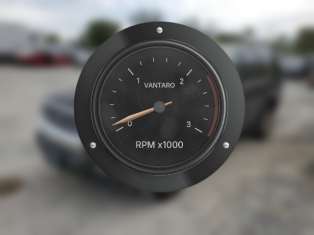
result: 100 rpm
